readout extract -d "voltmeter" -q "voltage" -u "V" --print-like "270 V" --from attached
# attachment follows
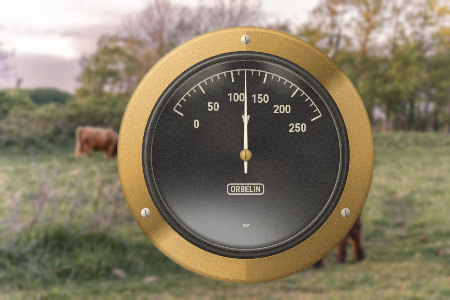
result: 120 V
